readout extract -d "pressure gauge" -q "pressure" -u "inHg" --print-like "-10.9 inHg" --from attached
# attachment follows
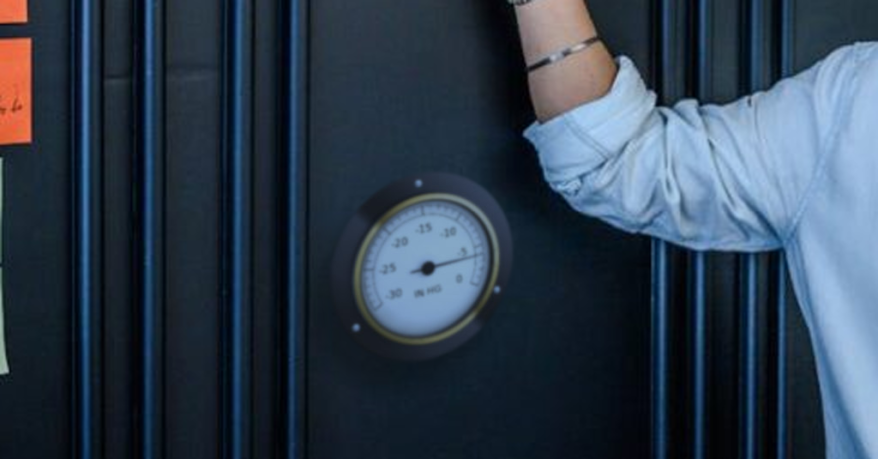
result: -4 inHg
